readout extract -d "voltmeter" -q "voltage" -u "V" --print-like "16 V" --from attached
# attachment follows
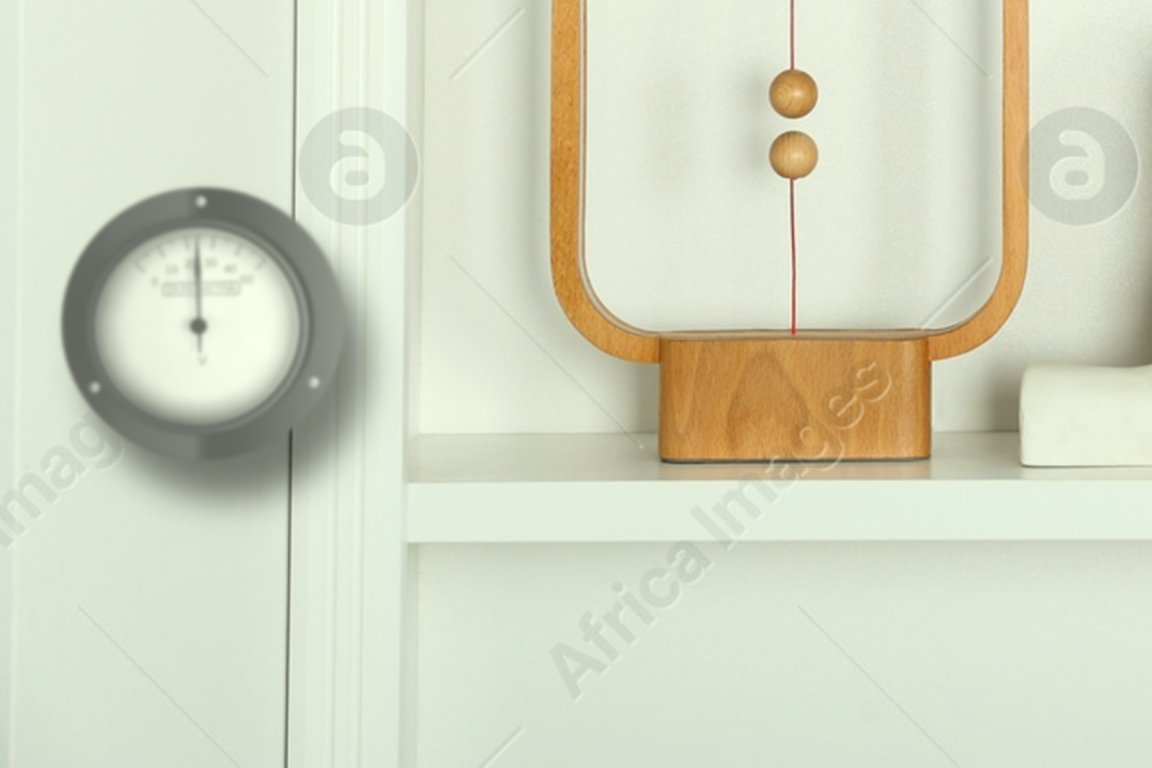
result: 25 V
